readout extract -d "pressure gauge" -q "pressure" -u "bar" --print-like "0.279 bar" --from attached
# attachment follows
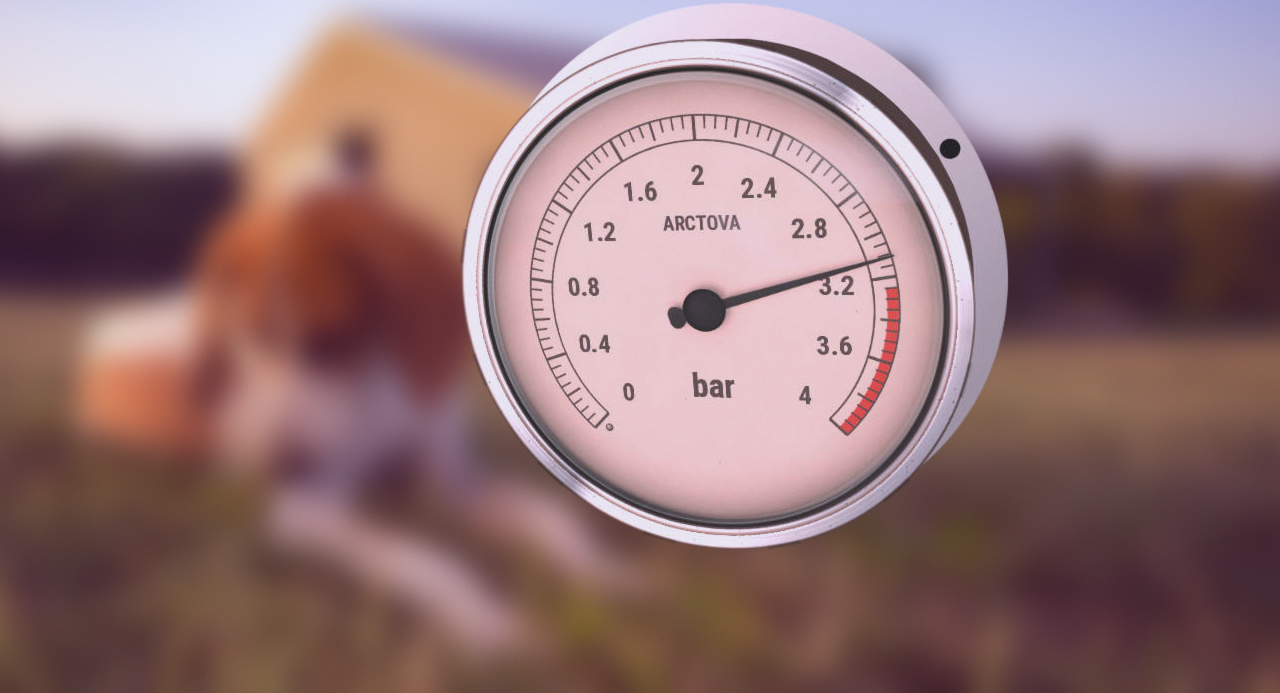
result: 3.1 bar
